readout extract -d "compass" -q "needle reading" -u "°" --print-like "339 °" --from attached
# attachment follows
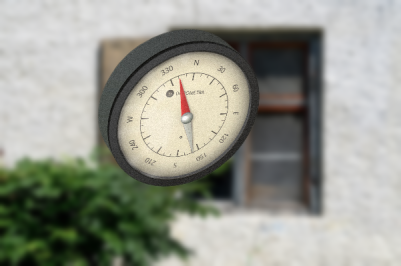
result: 340 °
